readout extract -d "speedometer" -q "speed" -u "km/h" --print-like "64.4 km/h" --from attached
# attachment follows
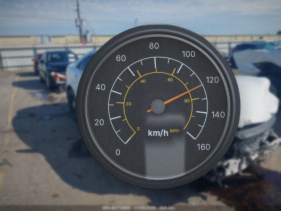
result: 120 km/h
